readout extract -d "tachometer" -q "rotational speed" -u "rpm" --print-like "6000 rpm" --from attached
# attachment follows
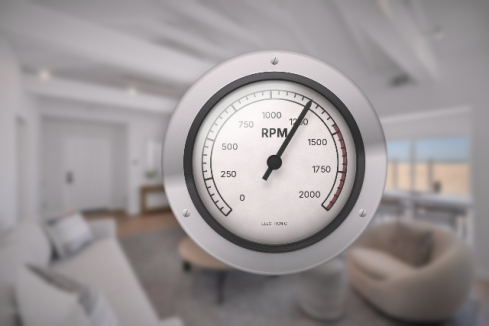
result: 1250 rpm
